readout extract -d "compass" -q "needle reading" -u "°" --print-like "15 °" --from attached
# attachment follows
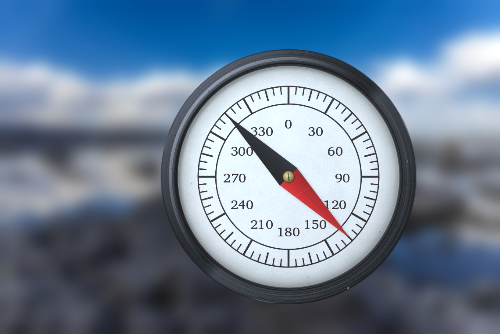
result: 135 °
